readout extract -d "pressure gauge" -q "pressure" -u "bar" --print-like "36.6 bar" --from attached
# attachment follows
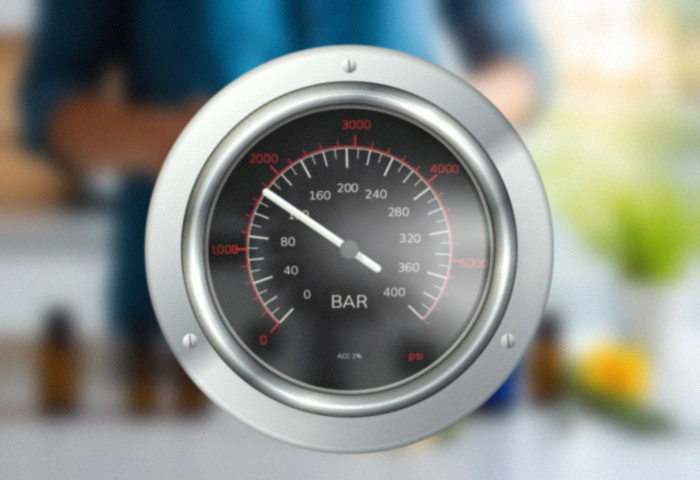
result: 120 bar
